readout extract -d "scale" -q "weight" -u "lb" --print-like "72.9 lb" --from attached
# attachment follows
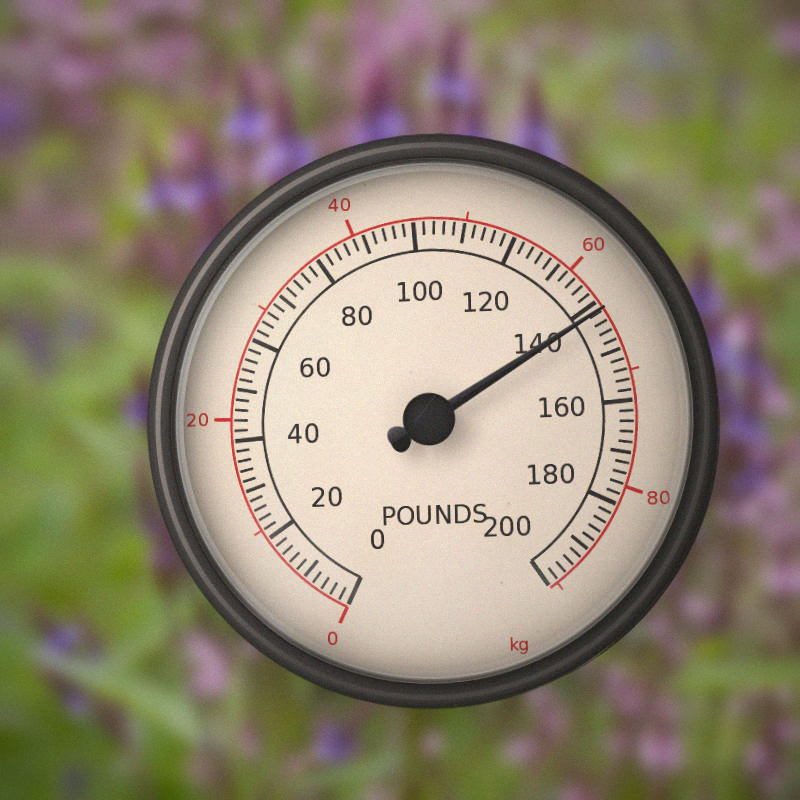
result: 142 lb
